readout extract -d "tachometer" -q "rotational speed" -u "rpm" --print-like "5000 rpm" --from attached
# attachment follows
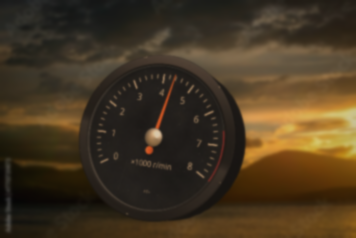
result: 4400 rpm
